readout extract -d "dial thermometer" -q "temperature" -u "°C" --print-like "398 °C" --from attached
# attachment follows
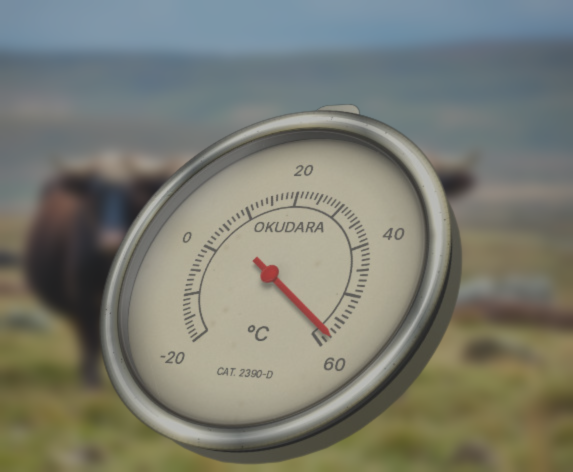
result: 58 °C
